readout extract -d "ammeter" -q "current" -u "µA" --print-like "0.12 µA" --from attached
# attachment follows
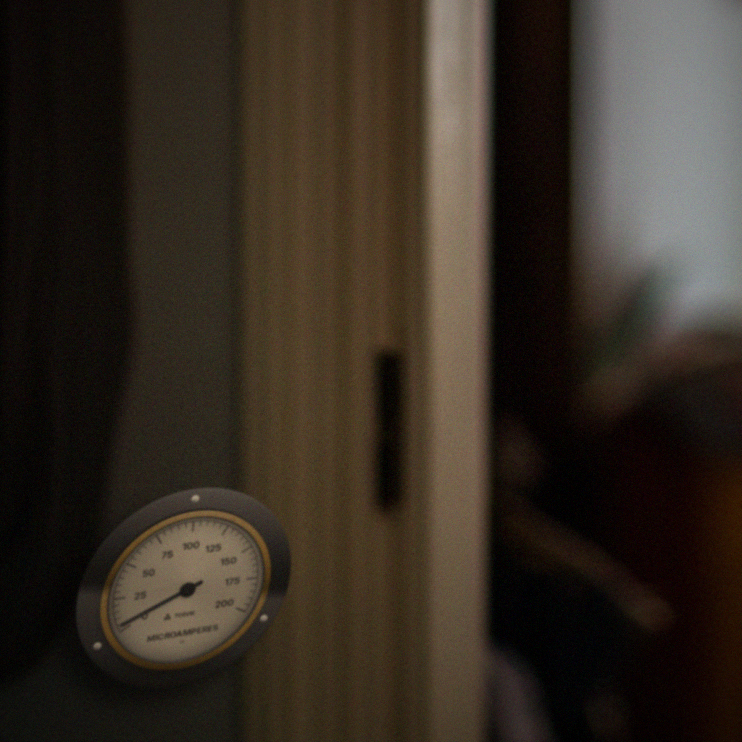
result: 5 µA
